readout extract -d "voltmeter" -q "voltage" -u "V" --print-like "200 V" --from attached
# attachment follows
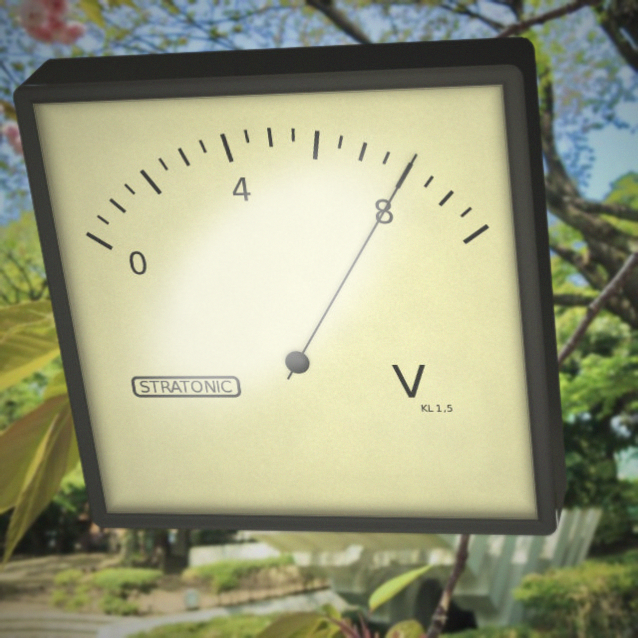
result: 8 V
